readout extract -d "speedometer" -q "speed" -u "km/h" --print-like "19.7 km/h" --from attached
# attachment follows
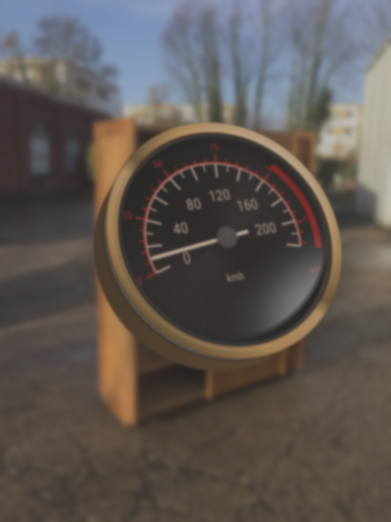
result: 10 km/h
